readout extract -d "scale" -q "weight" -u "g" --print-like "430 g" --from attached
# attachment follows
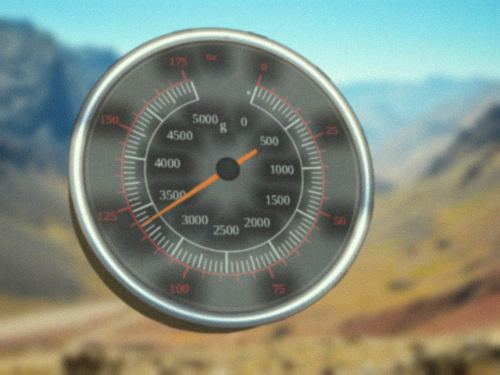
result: 3350 g
